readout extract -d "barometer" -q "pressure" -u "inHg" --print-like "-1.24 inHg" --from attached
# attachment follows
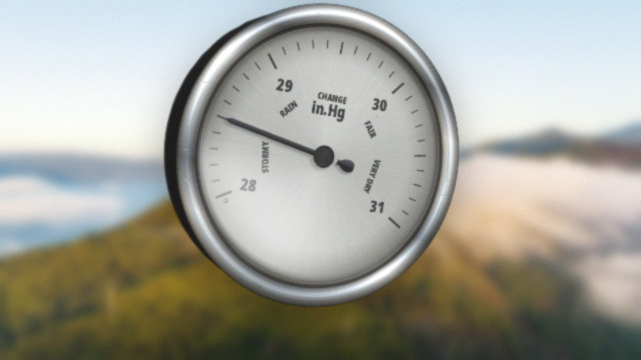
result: 28.5 inHg
